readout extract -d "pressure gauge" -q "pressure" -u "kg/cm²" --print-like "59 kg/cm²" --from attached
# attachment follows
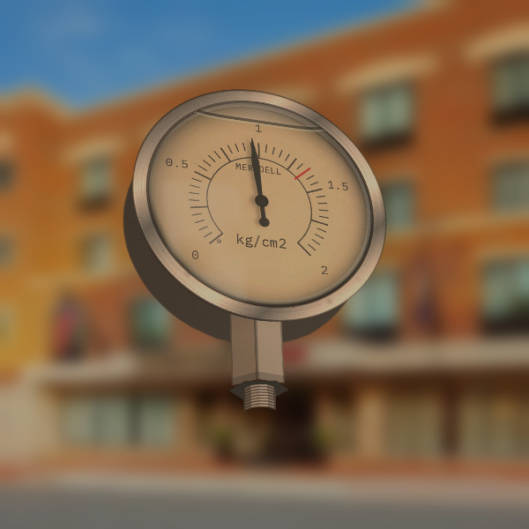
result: 0.95 kg/cm²
